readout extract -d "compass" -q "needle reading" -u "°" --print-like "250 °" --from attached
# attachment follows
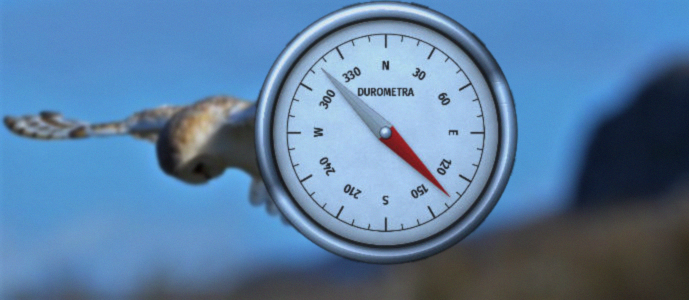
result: 135 °
